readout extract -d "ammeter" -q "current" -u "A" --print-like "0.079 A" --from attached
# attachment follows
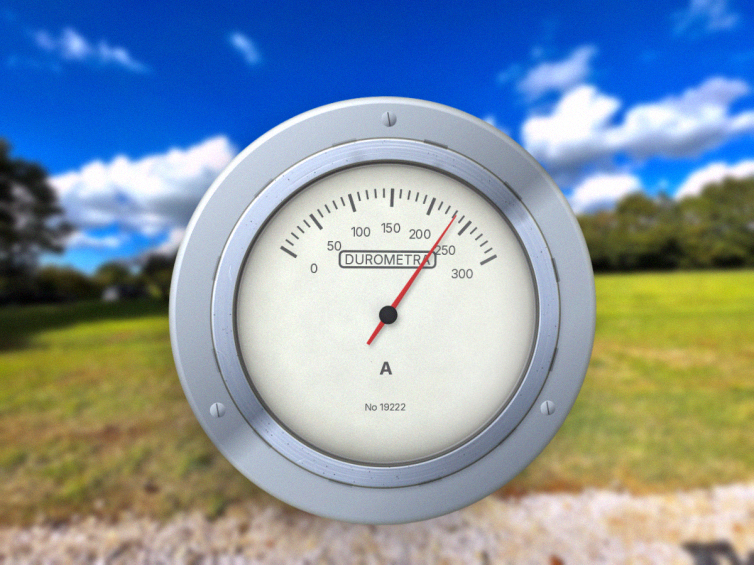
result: 230 A
